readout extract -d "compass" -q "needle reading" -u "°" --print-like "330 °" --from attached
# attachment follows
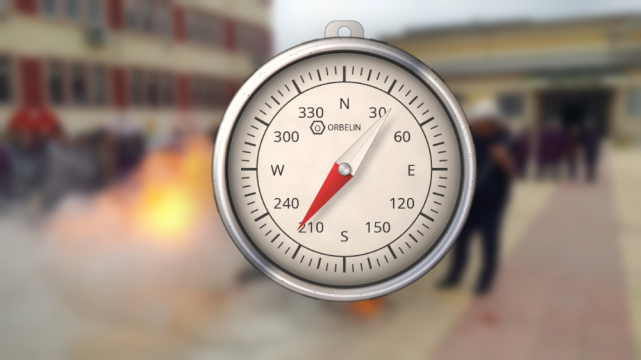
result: 217.5 °
